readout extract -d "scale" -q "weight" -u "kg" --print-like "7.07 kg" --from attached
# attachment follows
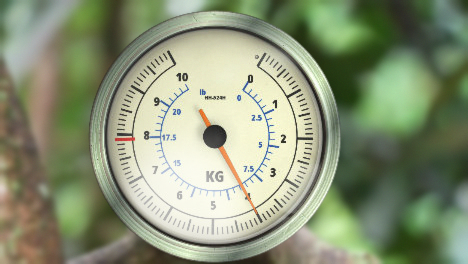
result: 4 kg
